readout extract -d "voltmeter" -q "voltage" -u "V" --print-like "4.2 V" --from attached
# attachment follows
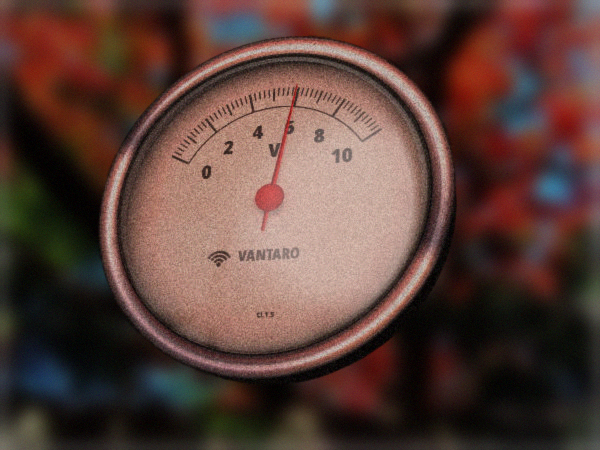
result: 6 V
